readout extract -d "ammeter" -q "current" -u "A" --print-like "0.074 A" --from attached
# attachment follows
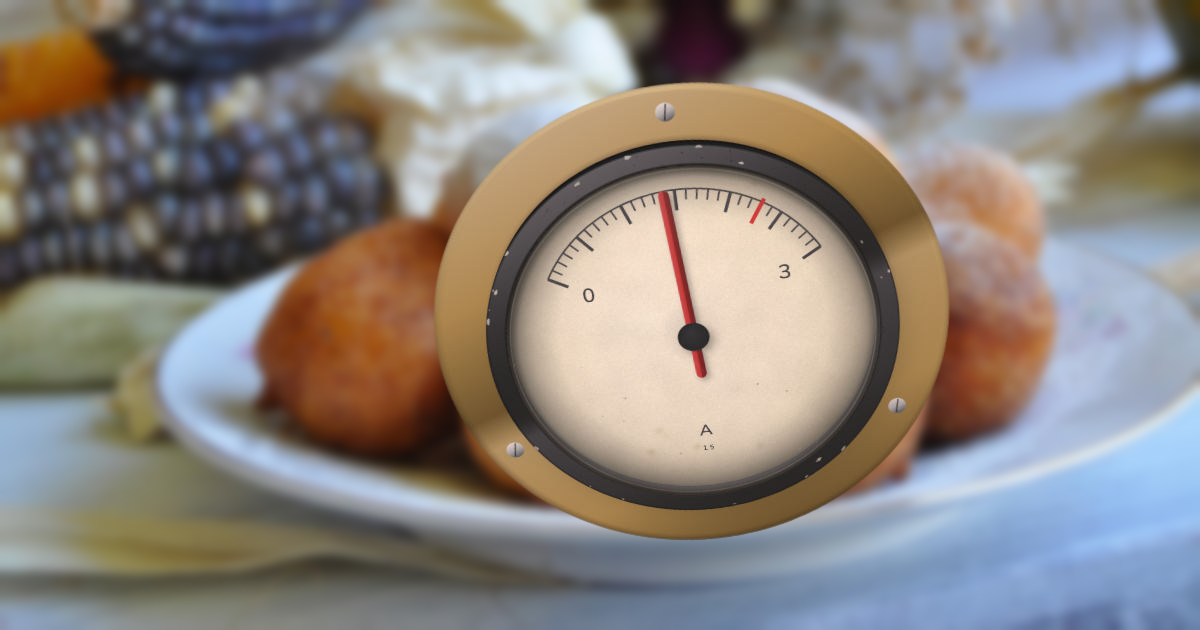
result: 1.4 A
